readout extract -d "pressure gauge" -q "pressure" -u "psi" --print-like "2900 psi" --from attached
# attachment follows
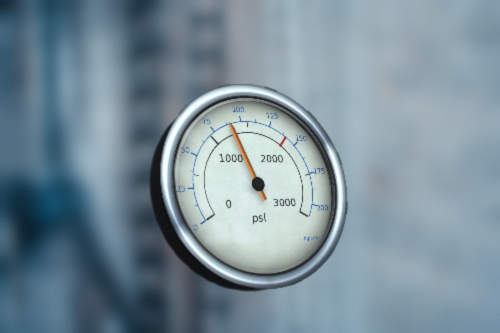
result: 1250 psi
